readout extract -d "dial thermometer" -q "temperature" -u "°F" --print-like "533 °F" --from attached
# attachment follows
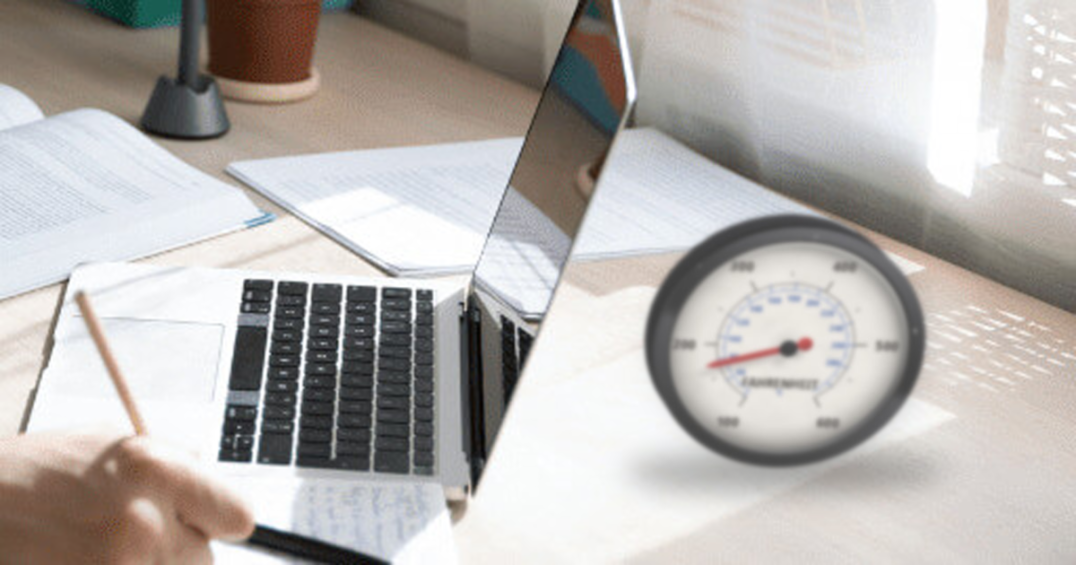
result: 175 °F
